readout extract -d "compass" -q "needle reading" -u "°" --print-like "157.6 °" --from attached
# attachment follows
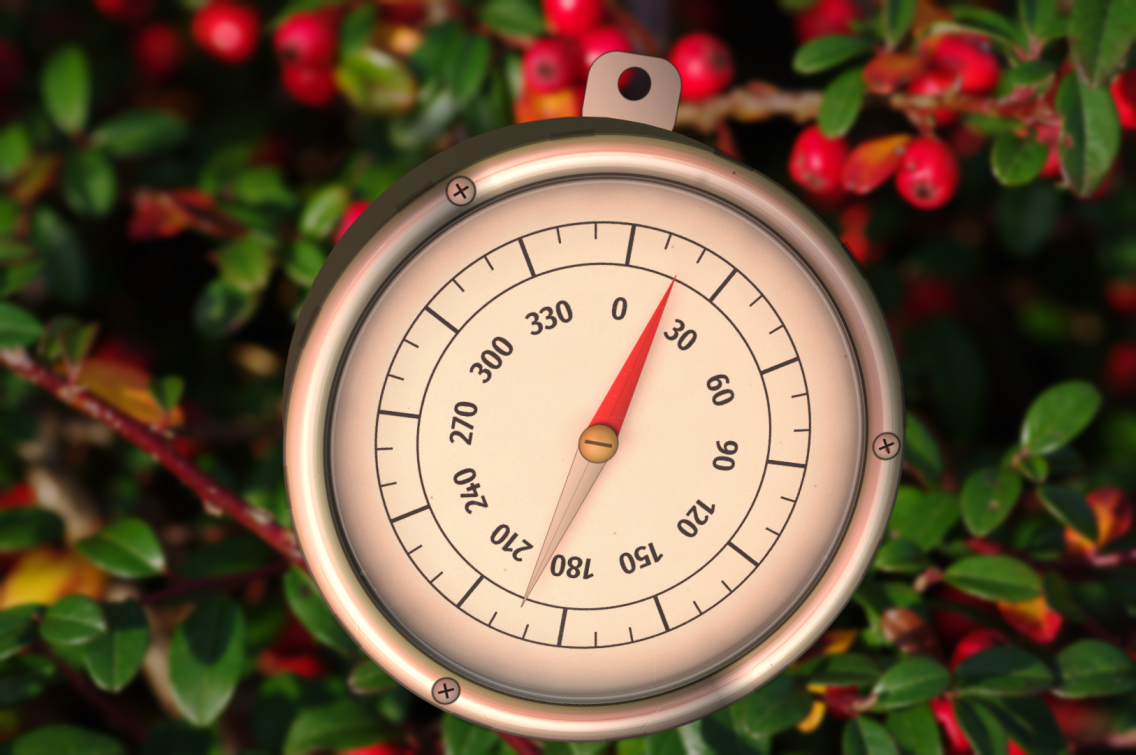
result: 15 °
